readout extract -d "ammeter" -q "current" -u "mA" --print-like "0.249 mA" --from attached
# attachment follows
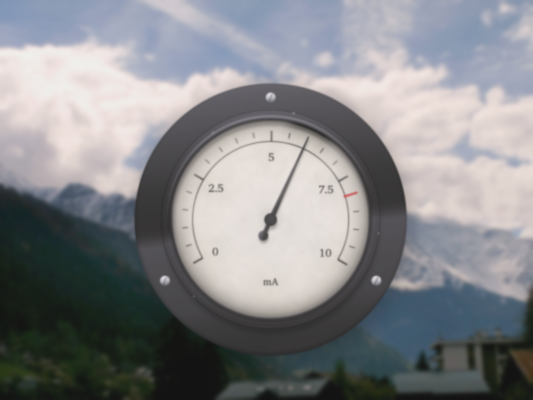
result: 6 mA
